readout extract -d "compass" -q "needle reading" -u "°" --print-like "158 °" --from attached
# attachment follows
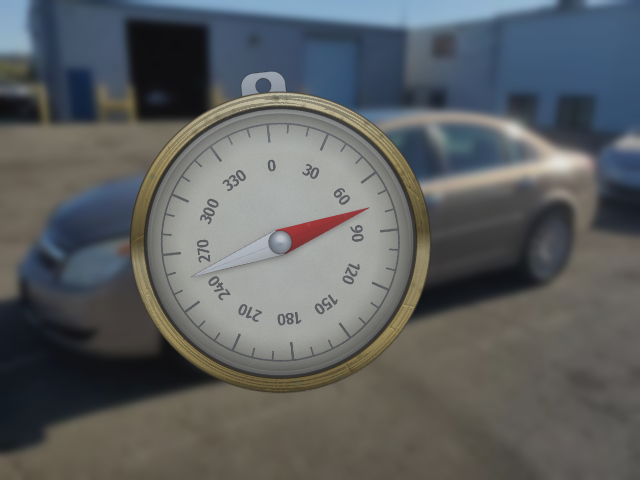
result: 75 °
